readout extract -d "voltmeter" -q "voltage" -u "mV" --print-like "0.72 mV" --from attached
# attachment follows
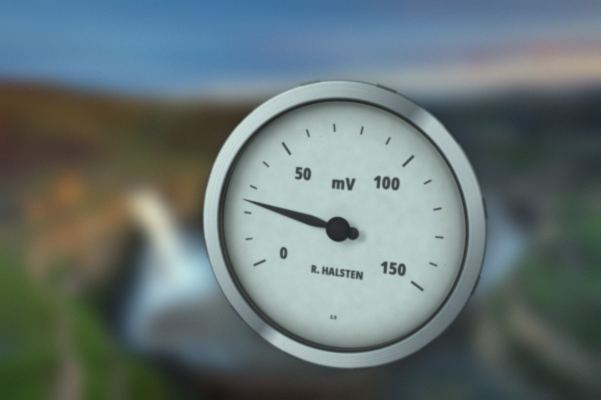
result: 25 mV
